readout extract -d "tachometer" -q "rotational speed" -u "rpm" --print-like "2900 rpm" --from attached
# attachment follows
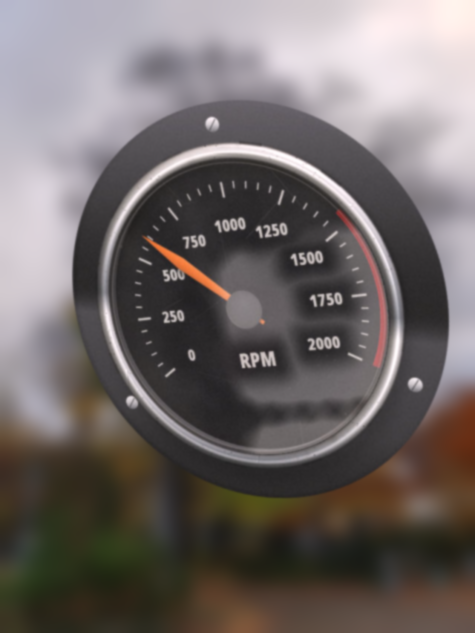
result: 600 rpm
